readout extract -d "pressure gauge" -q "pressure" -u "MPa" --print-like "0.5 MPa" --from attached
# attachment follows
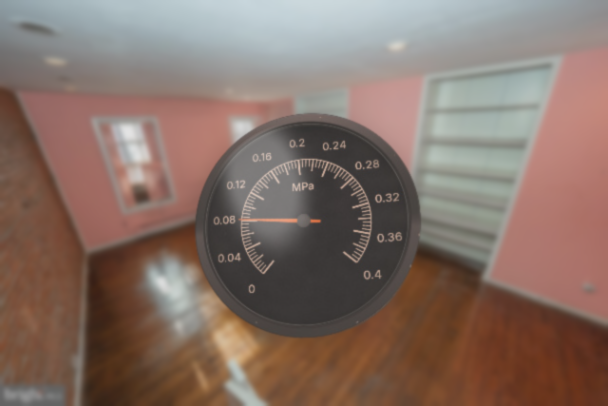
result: 0.08 MPa
